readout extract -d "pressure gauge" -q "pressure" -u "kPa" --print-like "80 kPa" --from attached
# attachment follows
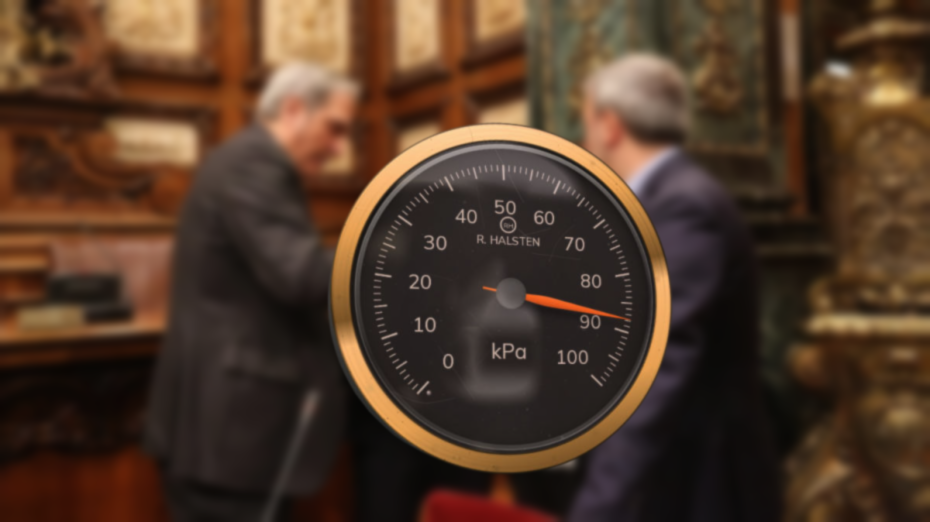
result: 88 kPa
